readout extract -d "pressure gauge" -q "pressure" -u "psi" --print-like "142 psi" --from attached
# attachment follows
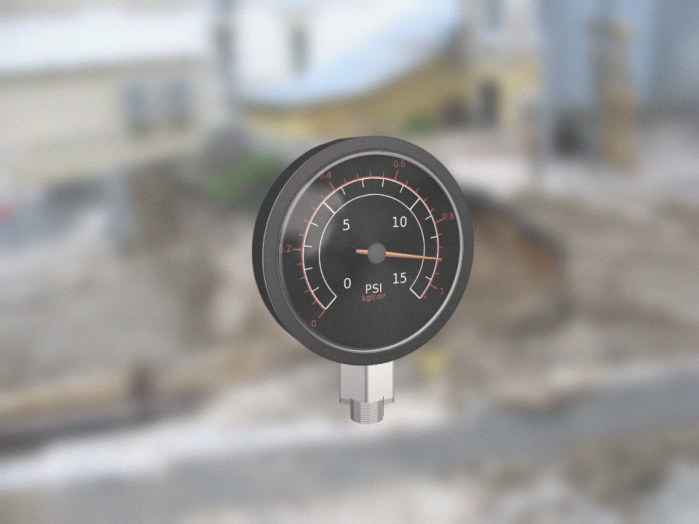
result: 13 psi
